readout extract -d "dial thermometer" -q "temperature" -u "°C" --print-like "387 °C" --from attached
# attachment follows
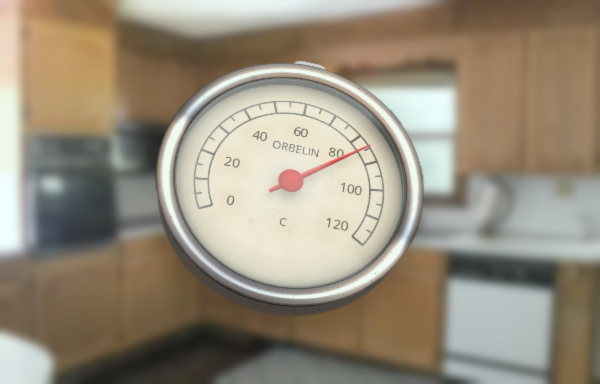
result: 85 °C
